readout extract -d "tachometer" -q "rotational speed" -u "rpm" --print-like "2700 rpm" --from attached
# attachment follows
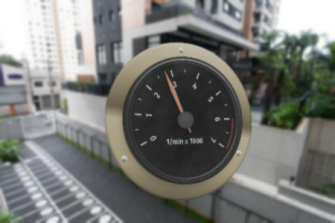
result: 2750 rpm
